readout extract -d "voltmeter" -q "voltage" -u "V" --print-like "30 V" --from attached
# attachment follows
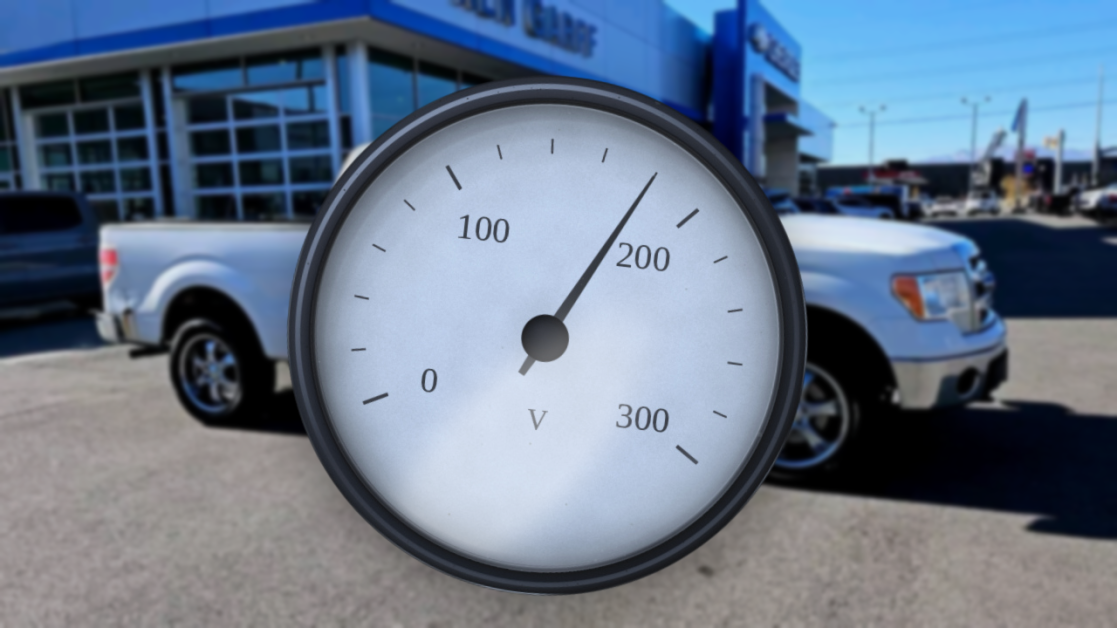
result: 180 V
